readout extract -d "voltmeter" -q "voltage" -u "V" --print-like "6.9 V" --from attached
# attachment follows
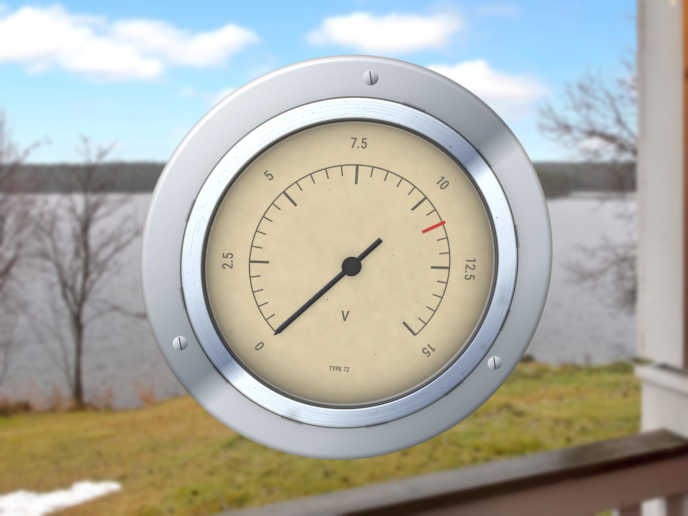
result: 0 V
